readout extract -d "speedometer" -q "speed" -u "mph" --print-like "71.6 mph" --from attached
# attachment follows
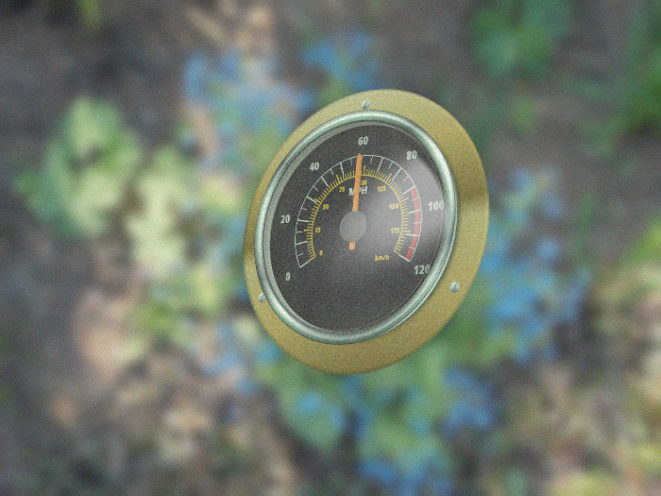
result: 60 mph
